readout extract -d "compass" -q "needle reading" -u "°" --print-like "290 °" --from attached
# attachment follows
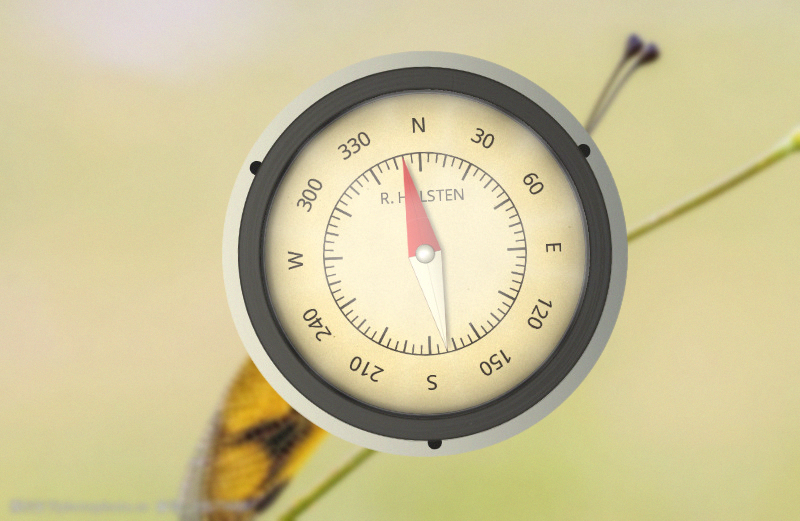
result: 350 °
